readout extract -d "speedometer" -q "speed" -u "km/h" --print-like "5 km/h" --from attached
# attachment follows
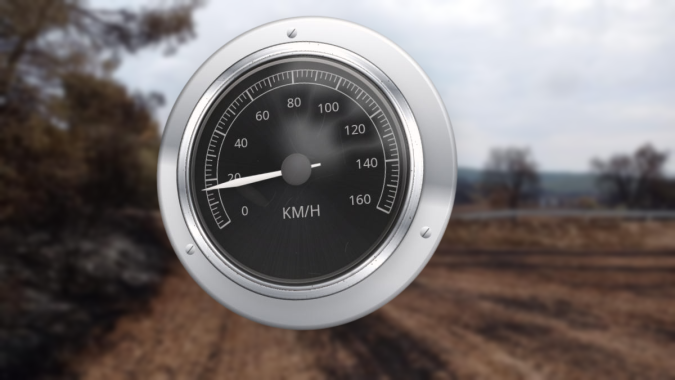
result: 16 km/h
